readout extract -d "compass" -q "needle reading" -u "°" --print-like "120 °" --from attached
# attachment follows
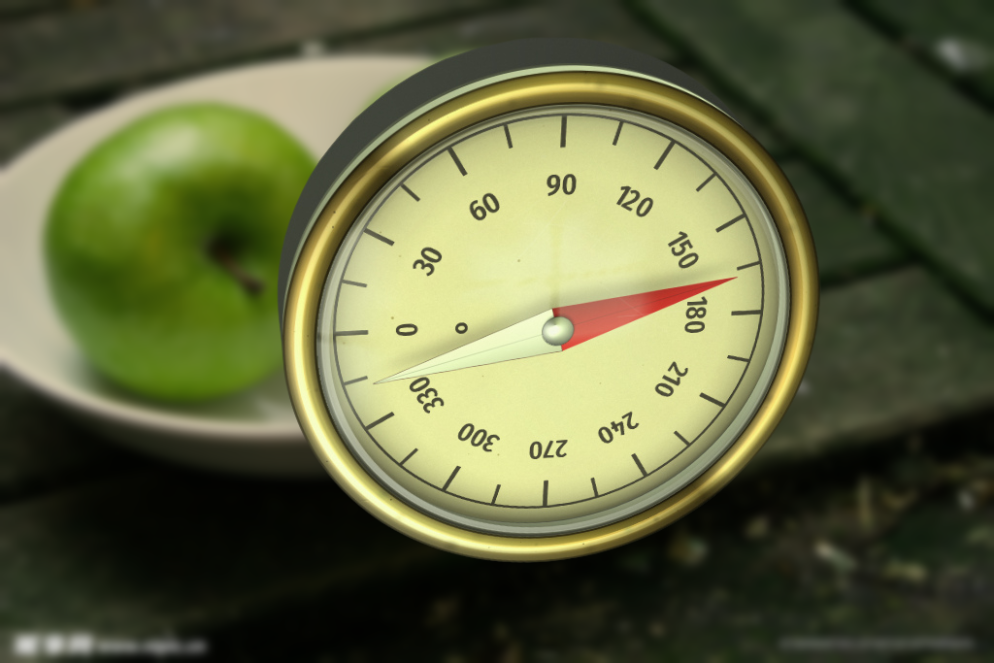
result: 165 °
